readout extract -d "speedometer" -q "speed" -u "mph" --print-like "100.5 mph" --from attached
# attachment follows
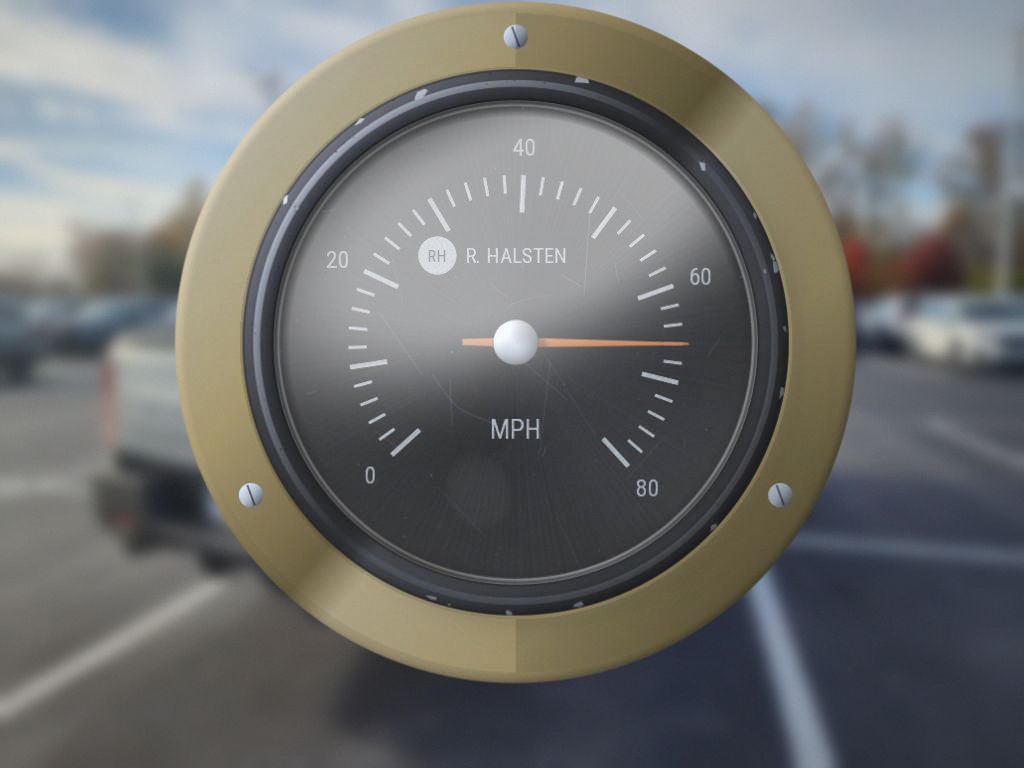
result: 66 mph
